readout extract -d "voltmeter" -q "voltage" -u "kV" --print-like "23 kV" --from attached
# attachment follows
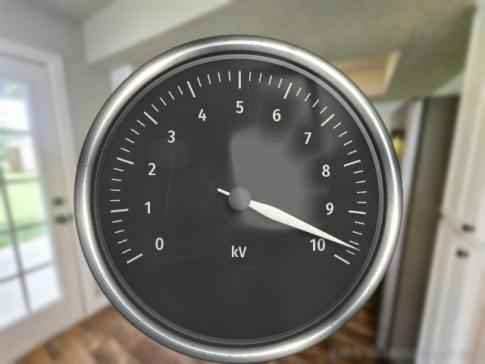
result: 9.7 kV
